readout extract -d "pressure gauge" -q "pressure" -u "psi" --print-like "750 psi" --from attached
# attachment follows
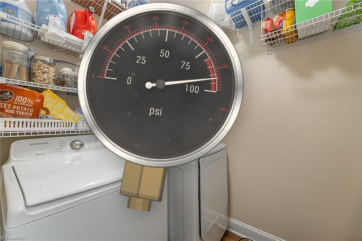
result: 92.5 psi
